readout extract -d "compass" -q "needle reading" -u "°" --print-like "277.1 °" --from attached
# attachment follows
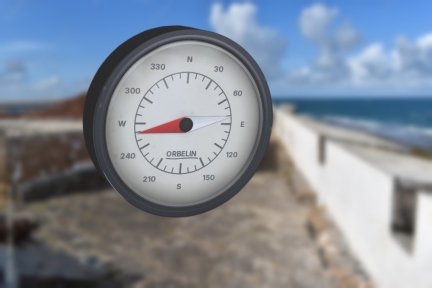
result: 260 °
